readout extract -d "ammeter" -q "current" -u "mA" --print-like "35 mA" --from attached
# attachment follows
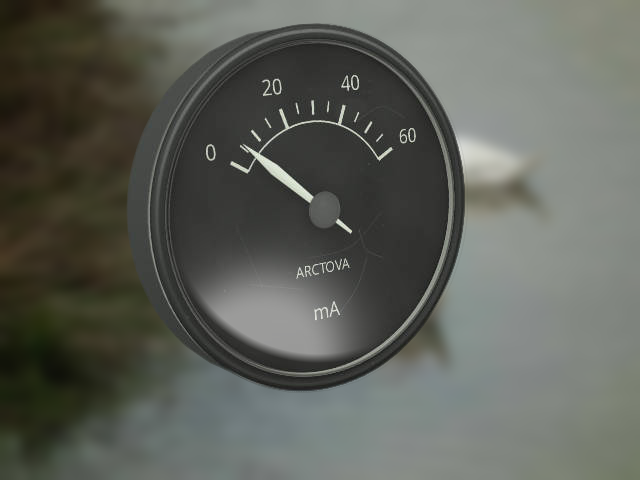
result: 5 mA
